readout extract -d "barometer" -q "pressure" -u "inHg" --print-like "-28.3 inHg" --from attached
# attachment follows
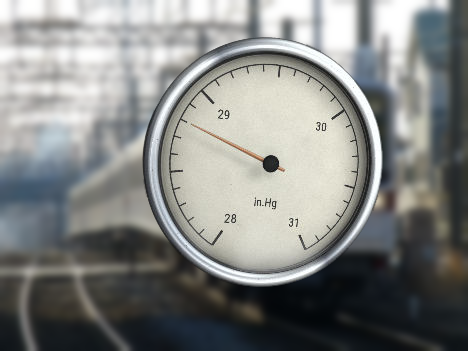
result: 28.8 inHg
